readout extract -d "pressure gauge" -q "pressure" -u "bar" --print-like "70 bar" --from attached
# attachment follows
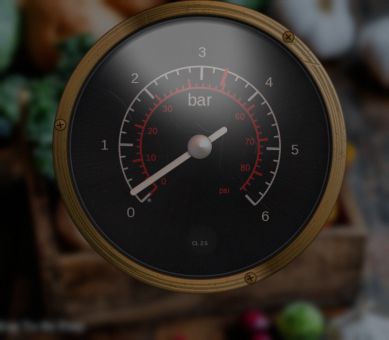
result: 0.2 bar
